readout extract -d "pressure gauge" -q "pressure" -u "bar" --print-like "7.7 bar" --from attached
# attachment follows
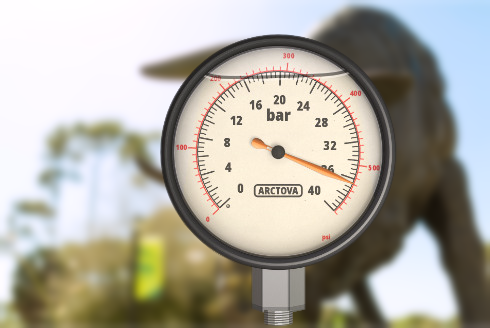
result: 36.5 bar
